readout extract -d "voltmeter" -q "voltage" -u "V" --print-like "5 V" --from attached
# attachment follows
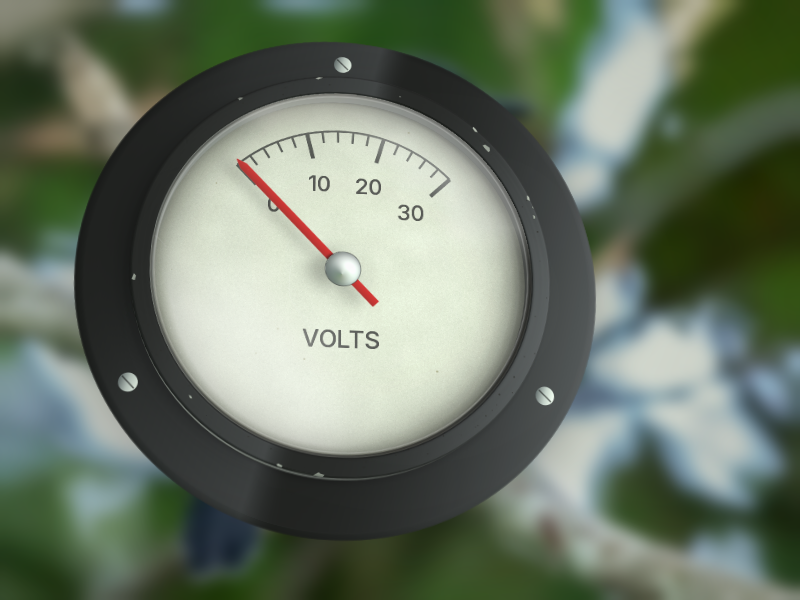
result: 0 V
